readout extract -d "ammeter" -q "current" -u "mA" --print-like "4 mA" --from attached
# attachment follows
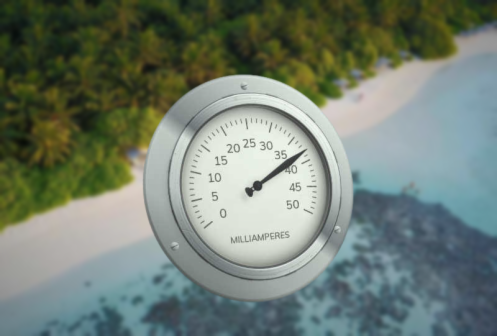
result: 38 mA
